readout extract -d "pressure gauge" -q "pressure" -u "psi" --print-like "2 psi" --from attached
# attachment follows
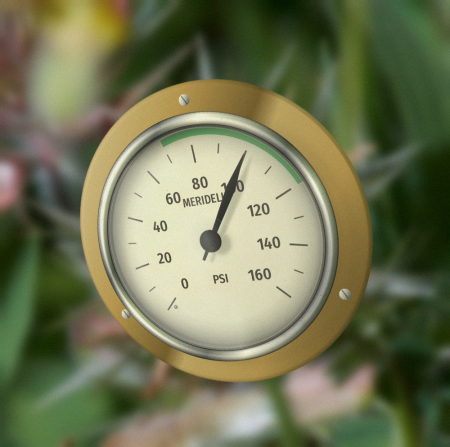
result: 100 psi
